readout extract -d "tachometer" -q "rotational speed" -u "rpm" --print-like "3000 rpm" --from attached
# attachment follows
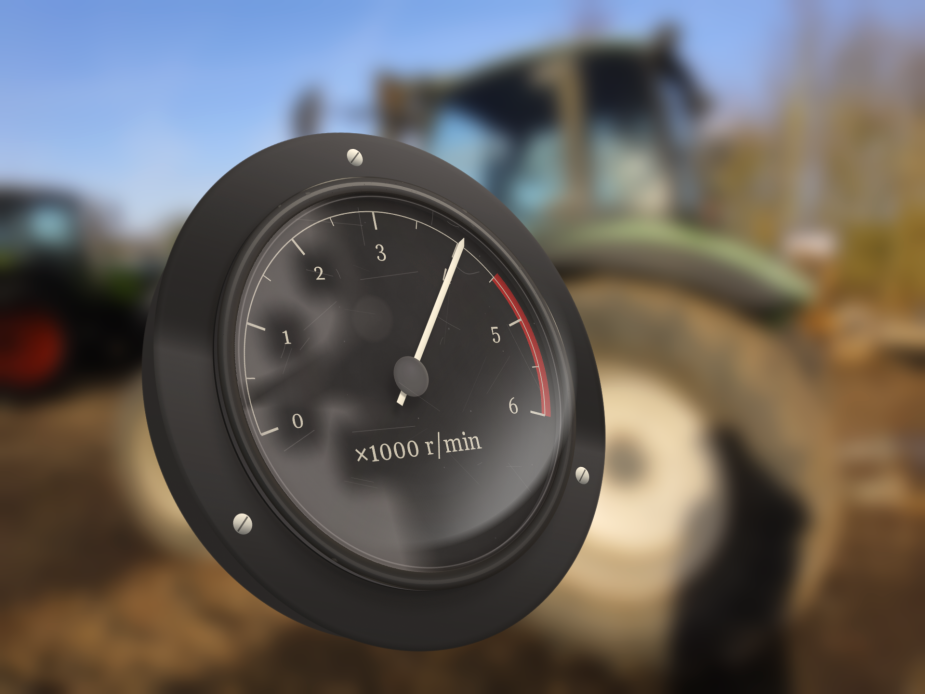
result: 4000 rpm
